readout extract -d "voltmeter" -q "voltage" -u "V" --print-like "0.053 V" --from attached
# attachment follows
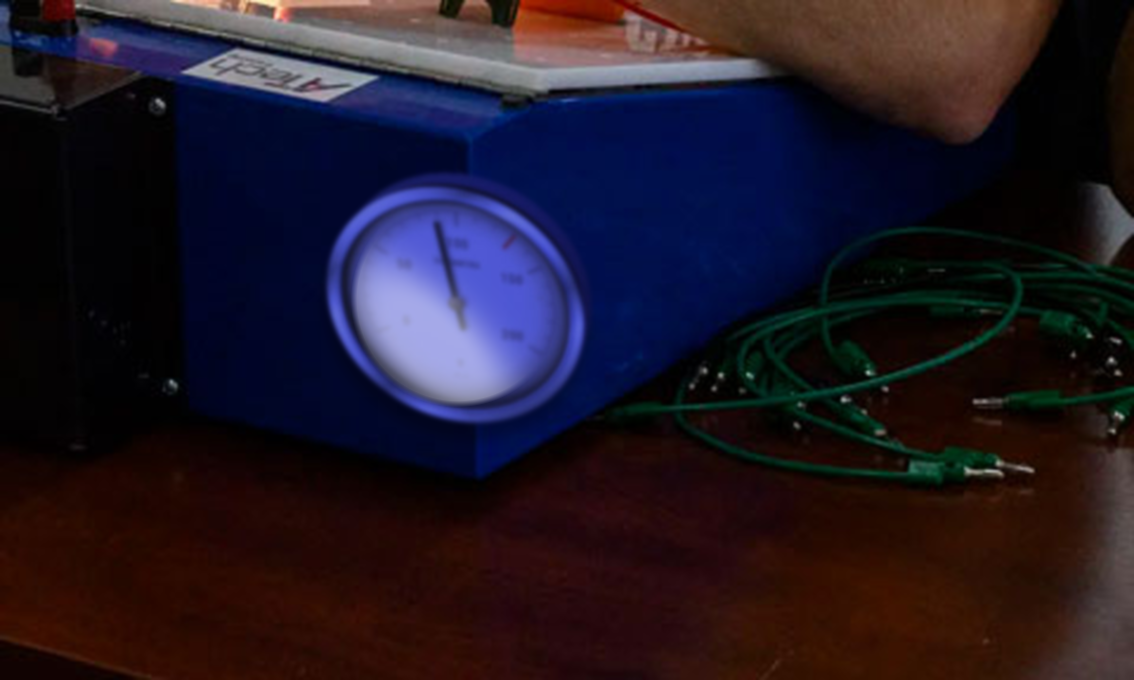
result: 90 V
